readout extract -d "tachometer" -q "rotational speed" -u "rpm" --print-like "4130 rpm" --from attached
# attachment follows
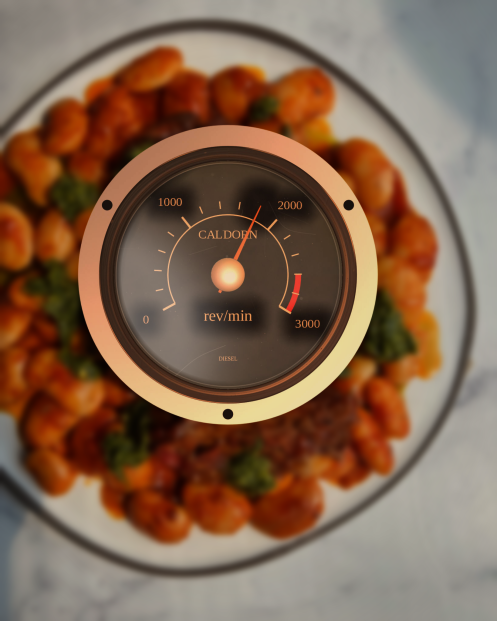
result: 1800 rpm
